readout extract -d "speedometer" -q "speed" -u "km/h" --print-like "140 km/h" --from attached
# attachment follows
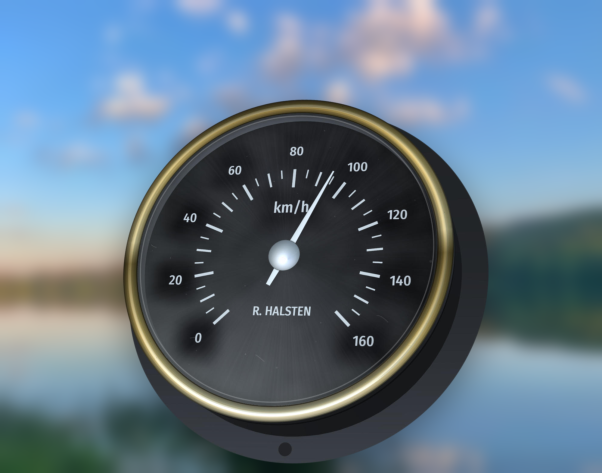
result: 95 km/h
